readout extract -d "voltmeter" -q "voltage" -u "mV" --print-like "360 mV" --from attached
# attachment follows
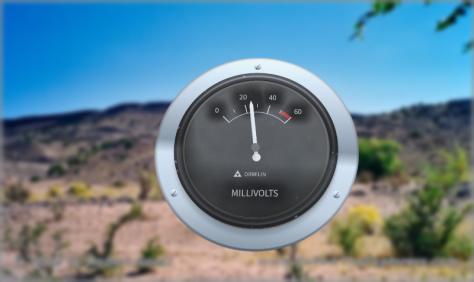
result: 25 mV
